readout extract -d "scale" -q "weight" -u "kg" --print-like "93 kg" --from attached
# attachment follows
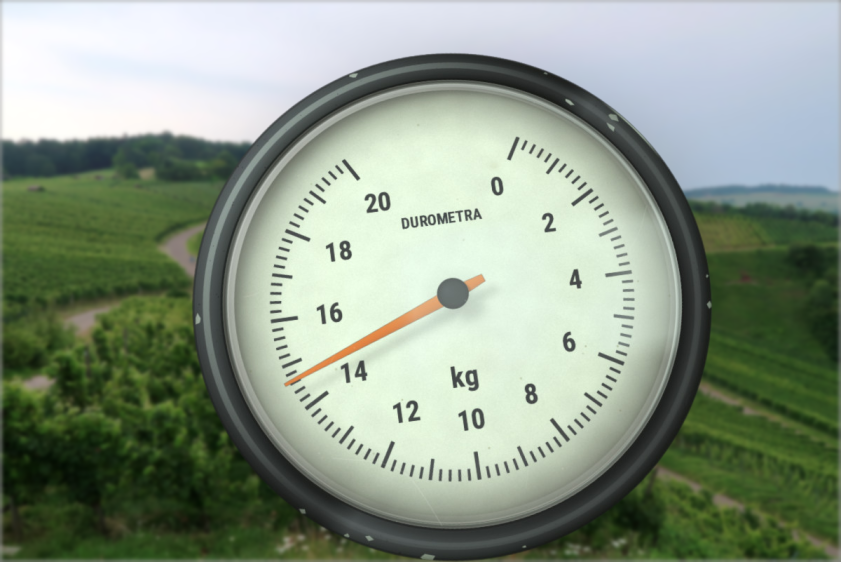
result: 14.6 kg
